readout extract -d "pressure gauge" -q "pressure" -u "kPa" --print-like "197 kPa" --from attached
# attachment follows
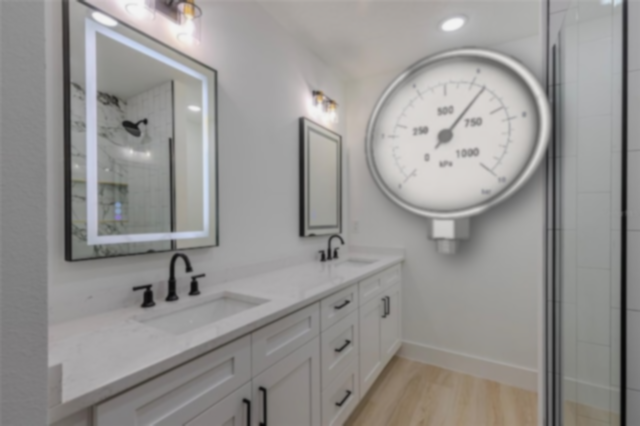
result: 650 kPa
